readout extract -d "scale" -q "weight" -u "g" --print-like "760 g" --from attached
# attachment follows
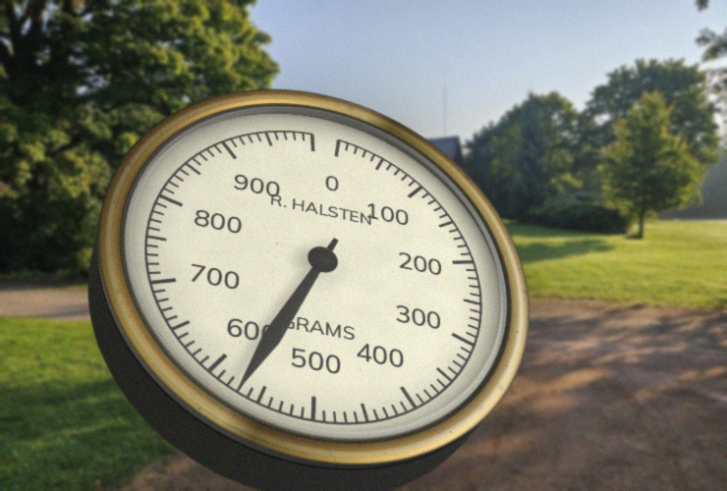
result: 570 g
